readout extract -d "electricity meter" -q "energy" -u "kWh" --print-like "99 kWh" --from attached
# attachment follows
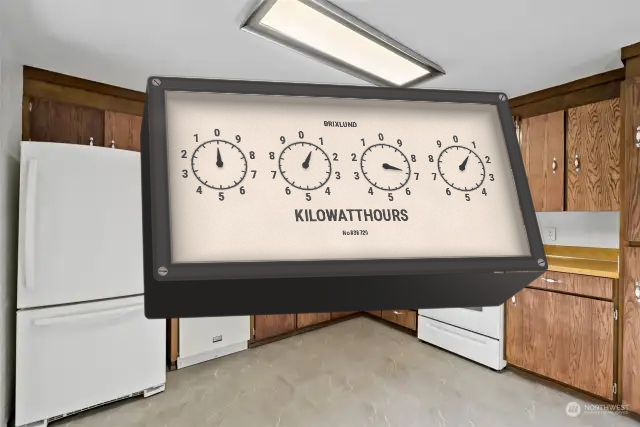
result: 71 kWh
